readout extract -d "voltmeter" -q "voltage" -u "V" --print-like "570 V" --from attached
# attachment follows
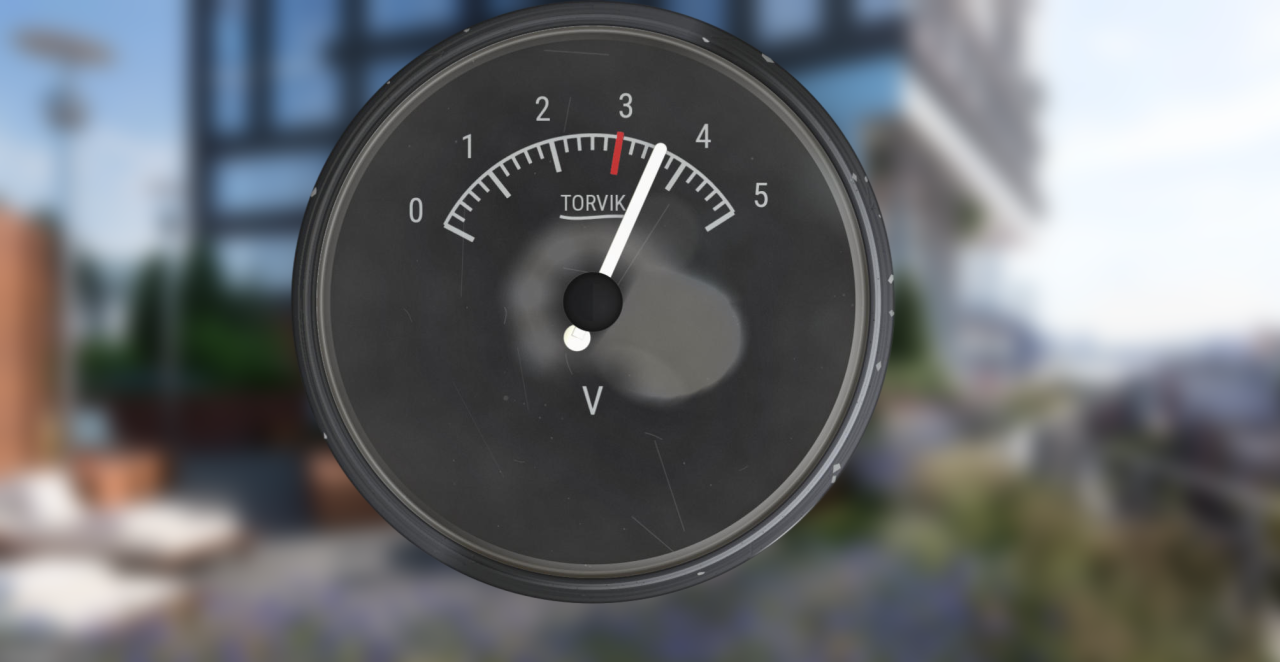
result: 3.6 V
